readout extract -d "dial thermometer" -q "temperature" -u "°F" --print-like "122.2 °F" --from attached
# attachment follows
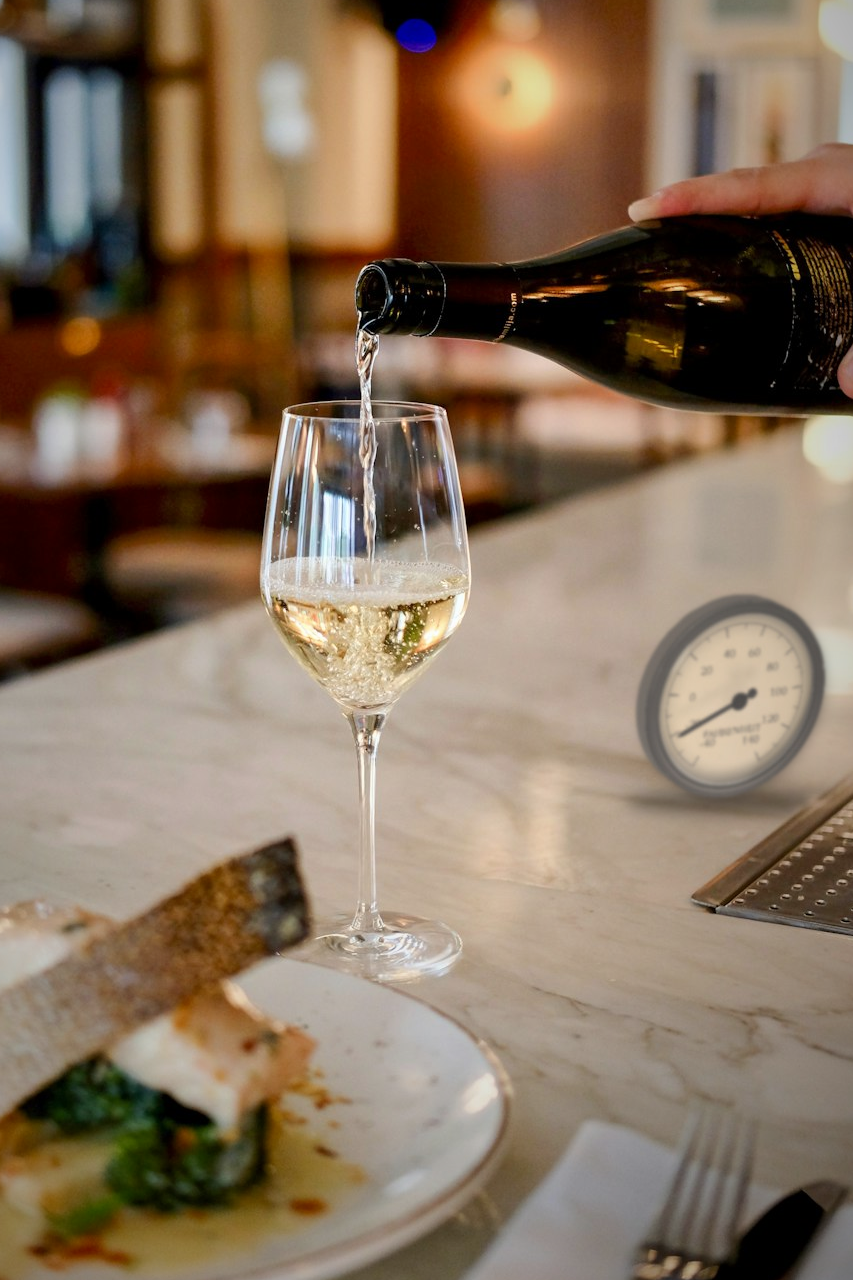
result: -20 °F
